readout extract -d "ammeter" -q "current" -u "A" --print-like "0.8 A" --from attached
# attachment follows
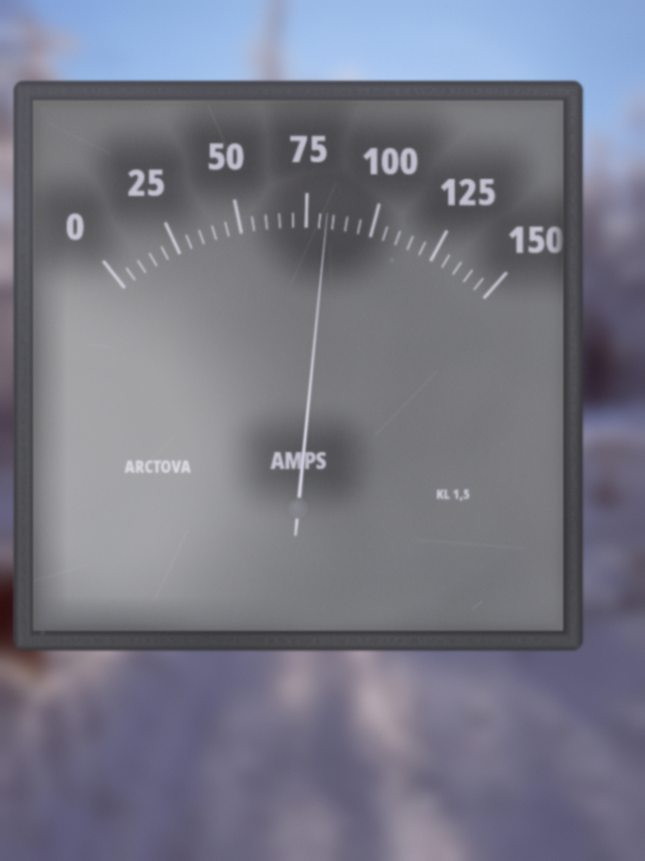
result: 82.5 A
